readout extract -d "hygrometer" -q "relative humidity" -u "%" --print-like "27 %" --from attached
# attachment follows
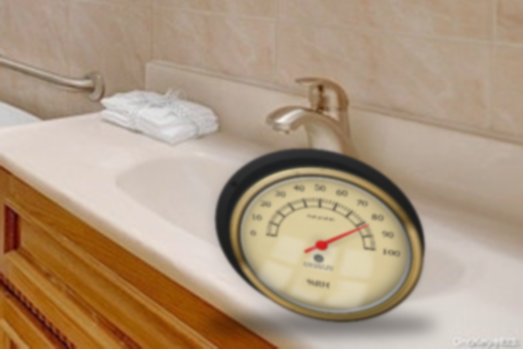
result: 80 %
